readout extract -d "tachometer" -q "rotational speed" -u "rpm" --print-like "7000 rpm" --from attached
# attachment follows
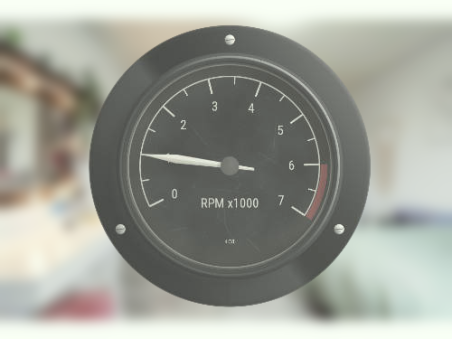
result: 1000 rpm
